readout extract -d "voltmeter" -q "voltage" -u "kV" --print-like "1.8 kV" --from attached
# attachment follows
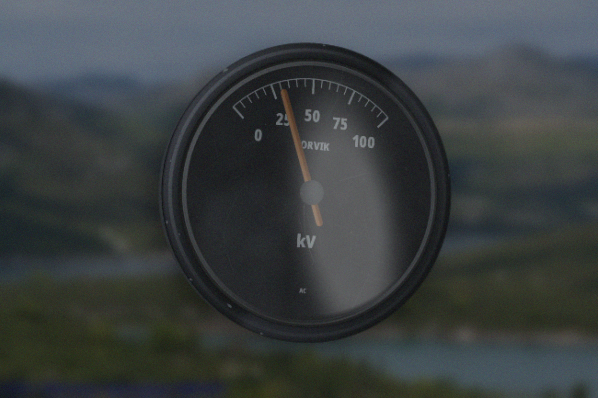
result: 30 kV
